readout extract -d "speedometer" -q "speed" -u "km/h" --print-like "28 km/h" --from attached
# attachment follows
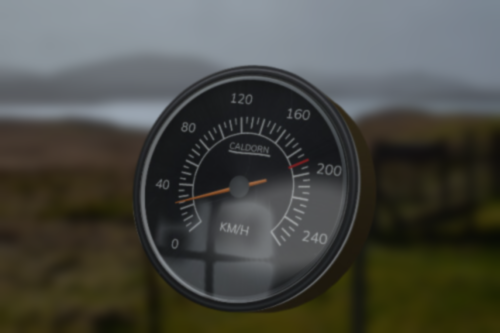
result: 25 km/h
